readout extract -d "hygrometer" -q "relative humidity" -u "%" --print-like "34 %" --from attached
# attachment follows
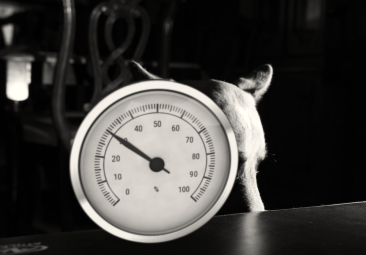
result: 30 %
